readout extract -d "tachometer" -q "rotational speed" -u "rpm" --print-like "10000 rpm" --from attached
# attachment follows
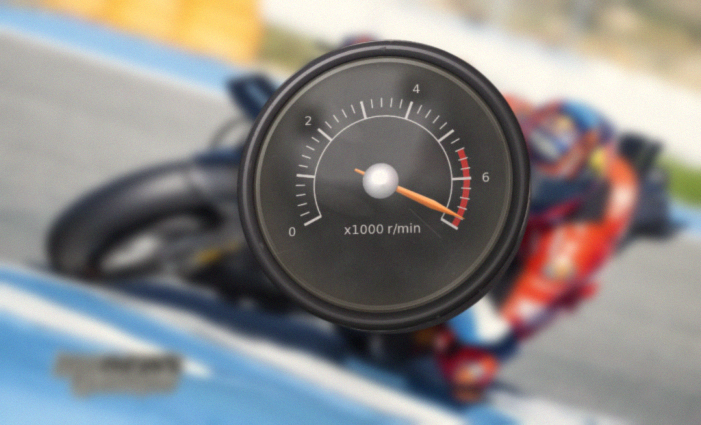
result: 6800 rpm
